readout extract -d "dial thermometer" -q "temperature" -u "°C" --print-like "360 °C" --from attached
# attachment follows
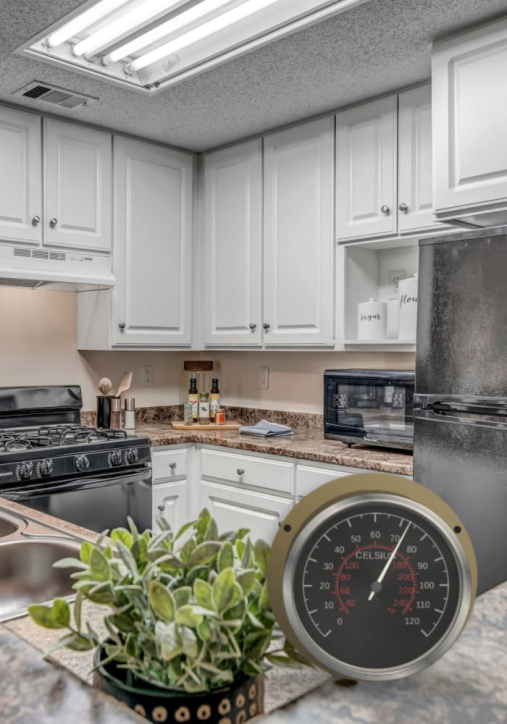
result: 72.5 °C
